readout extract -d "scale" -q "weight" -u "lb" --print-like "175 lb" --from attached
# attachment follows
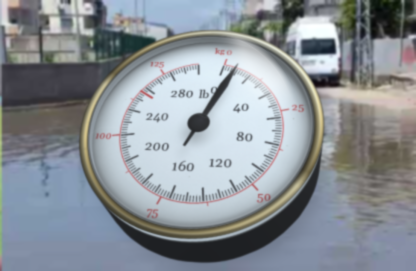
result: 10 lb
